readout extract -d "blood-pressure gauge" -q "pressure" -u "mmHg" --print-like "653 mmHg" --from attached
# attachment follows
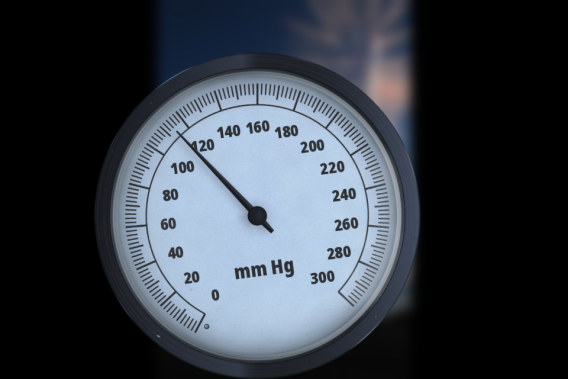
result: 114 mmHg
